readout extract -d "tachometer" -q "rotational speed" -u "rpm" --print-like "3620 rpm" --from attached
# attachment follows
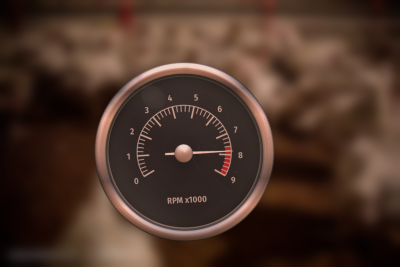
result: 7800 rpm
